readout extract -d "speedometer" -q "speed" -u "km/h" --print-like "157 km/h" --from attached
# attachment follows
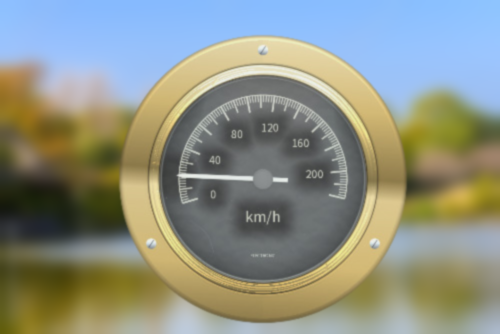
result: 20 km/h
